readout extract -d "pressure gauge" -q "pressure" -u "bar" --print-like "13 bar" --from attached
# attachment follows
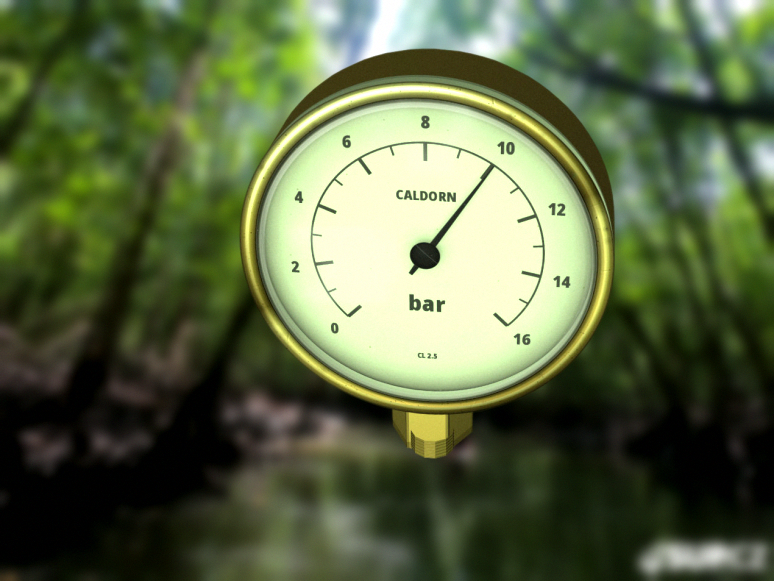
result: 10 bar
